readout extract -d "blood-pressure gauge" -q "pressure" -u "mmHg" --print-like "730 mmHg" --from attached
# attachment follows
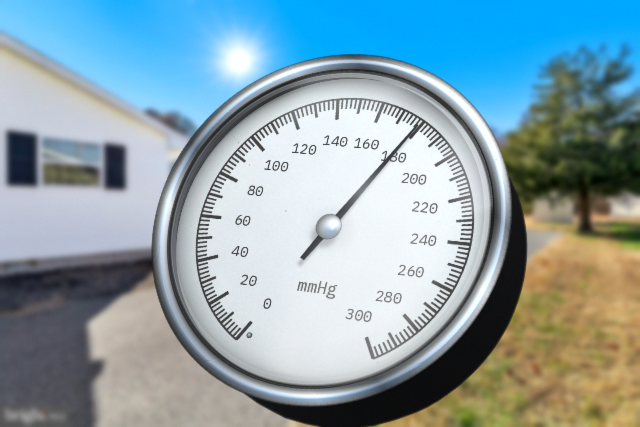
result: 180 mmHg
